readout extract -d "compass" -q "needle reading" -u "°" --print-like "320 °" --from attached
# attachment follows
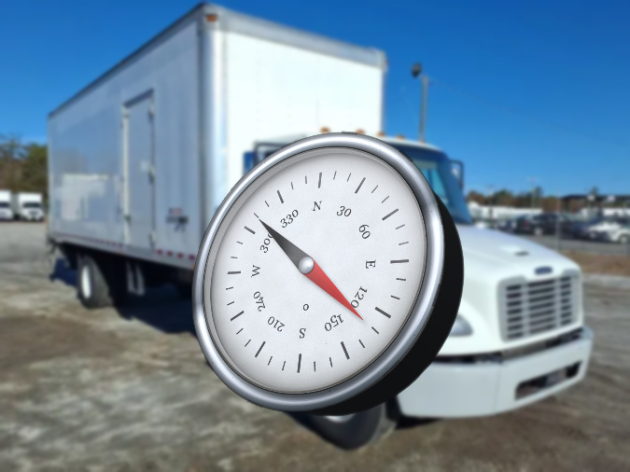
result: 130 °
